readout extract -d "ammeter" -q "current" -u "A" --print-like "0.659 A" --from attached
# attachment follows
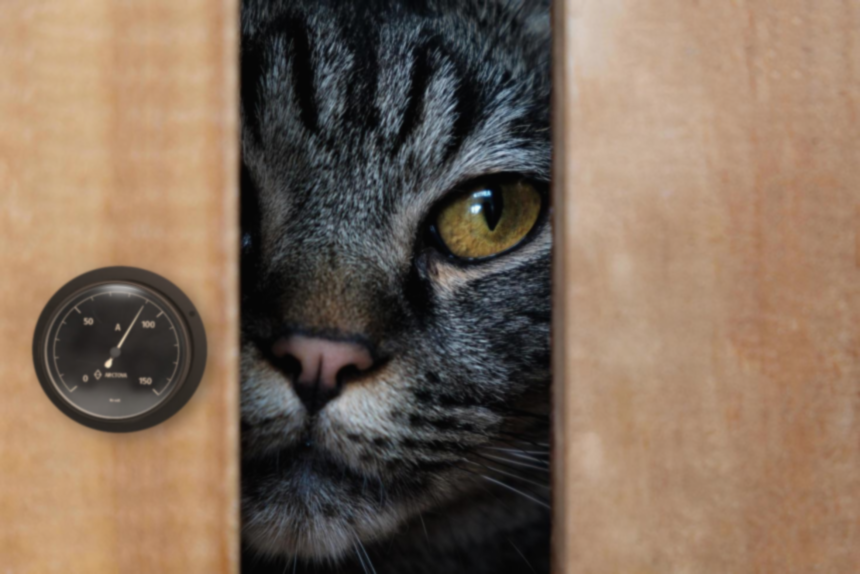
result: 90 A
